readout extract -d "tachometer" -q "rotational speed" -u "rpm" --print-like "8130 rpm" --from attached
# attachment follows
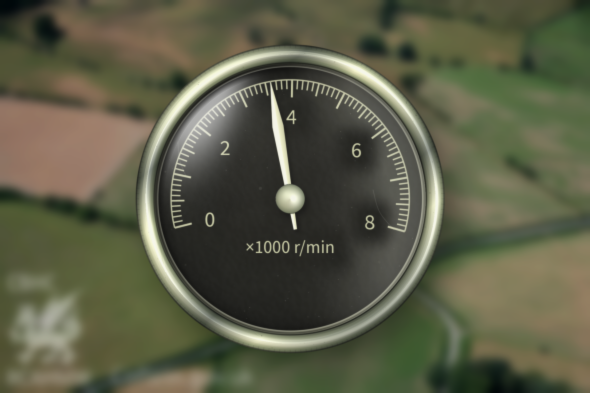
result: 3600 rpm
